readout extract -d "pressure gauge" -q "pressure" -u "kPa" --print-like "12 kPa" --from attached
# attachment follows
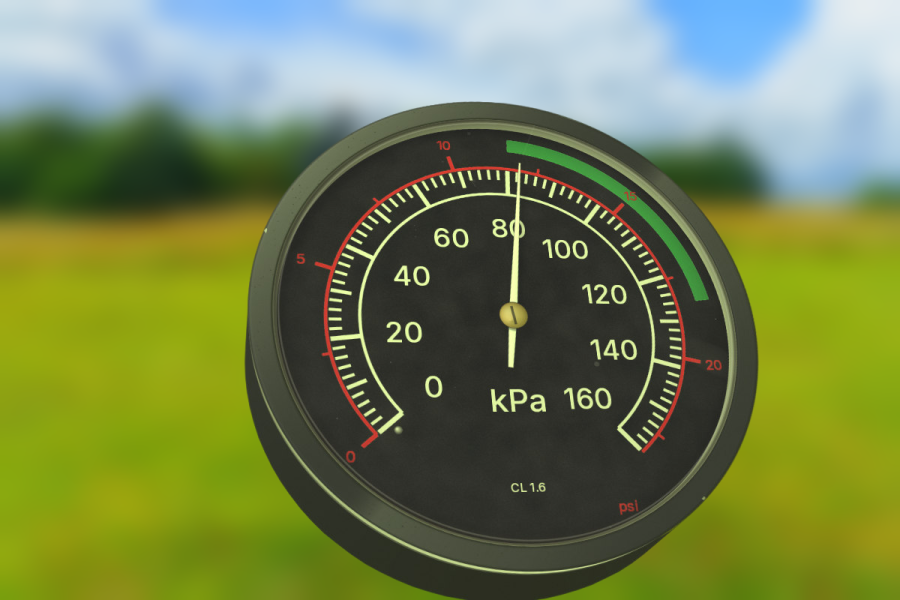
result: 82 kPa
